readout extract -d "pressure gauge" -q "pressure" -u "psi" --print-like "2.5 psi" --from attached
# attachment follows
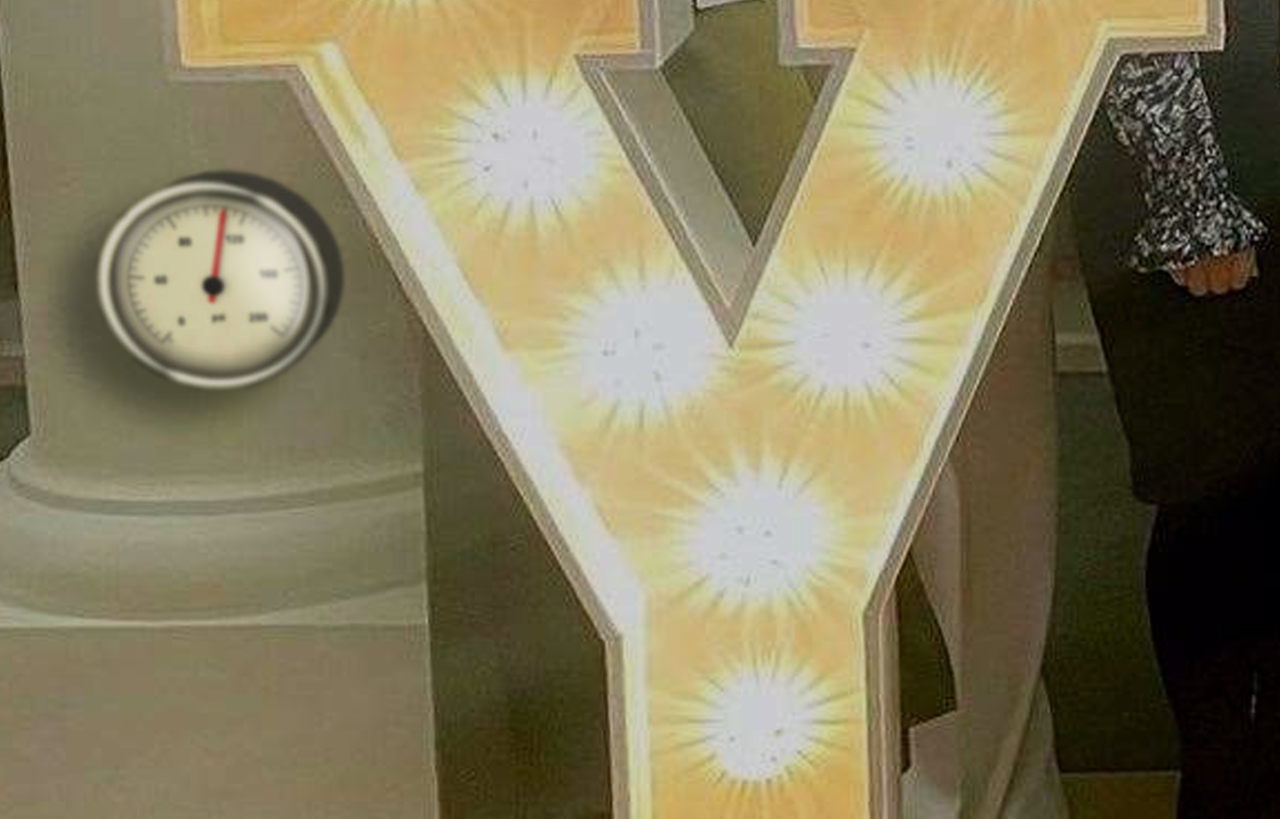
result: 110 psi
